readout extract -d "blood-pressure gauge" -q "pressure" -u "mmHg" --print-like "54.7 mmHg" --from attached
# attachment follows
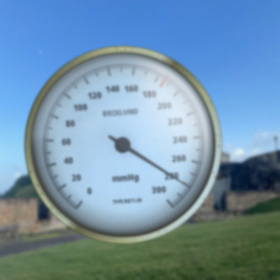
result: 280 mmHg
